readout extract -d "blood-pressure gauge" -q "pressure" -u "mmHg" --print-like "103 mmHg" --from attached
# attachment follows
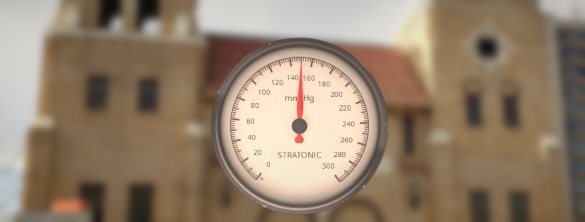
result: 150 mmHg
